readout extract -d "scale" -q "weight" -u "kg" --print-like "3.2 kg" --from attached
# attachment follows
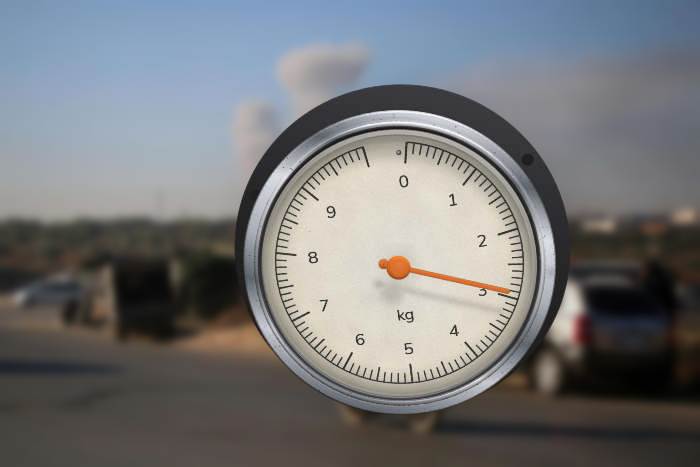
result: 2.9 kg
